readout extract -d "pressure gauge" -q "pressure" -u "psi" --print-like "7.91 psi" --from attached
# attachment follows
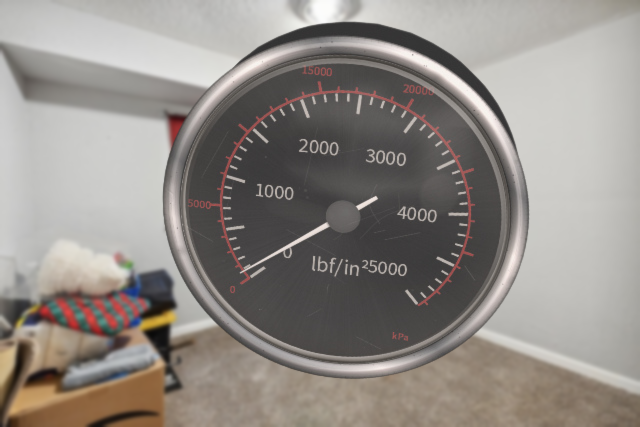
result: 100 psi
